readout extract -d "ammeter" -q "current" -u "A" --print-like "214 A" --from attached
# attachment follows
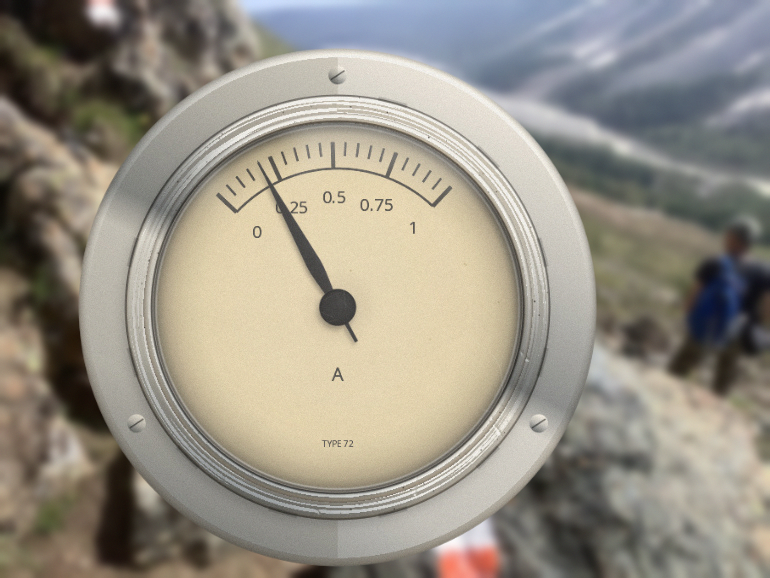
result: 0.2 A
